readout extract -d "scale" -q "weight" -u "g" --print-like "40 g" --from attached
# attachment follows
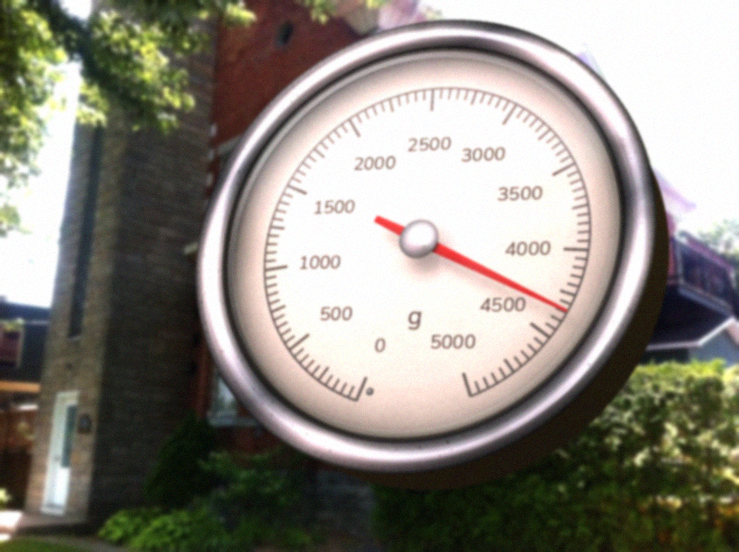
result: 4350 g
